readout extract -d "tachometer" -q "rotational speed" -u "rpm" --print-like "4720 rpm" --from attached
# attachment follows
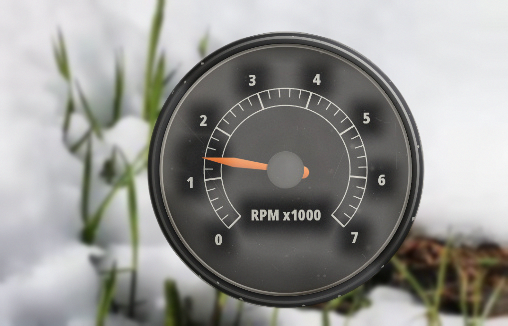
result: 1400 rpm
